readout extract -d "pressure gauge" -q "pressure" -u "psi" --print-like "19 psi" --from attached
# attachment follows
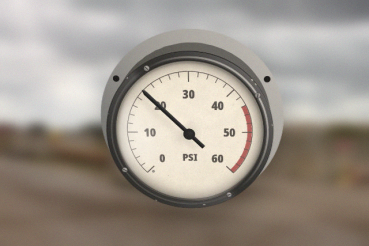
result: 20 psi
